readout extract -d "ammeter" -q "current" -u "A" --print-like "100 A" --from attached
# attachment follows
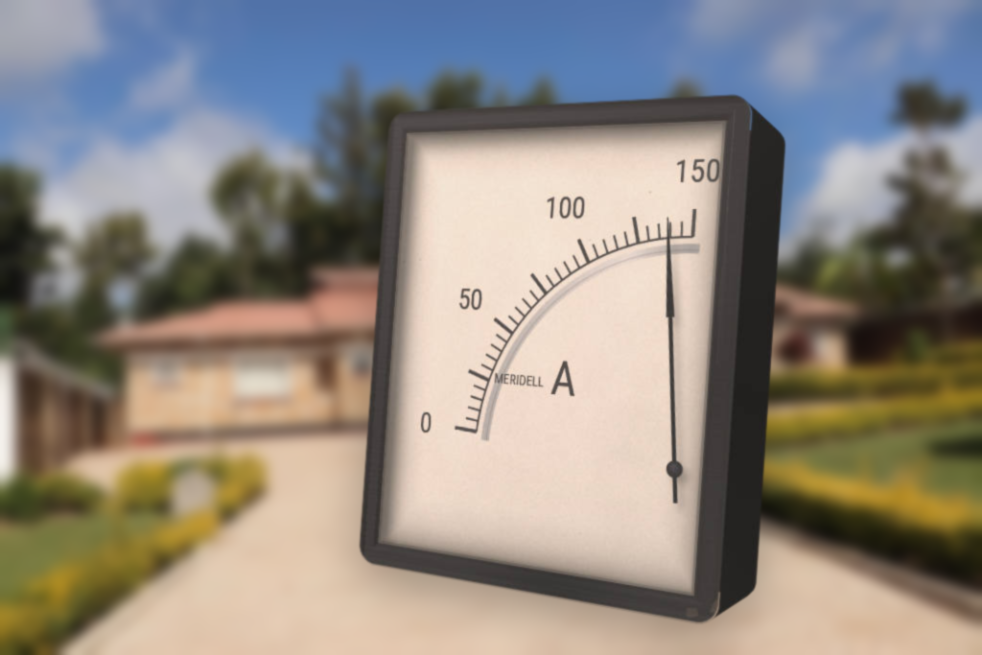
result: 140 A
